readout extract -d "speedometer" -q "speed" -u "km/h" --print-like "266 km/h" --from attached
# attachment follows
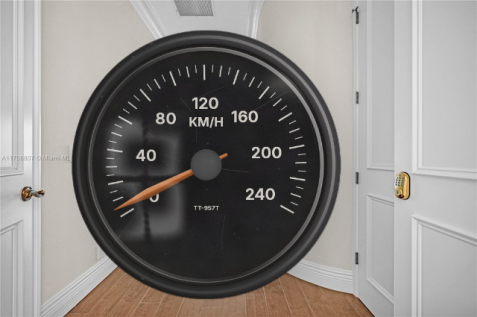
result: 5 km/h
